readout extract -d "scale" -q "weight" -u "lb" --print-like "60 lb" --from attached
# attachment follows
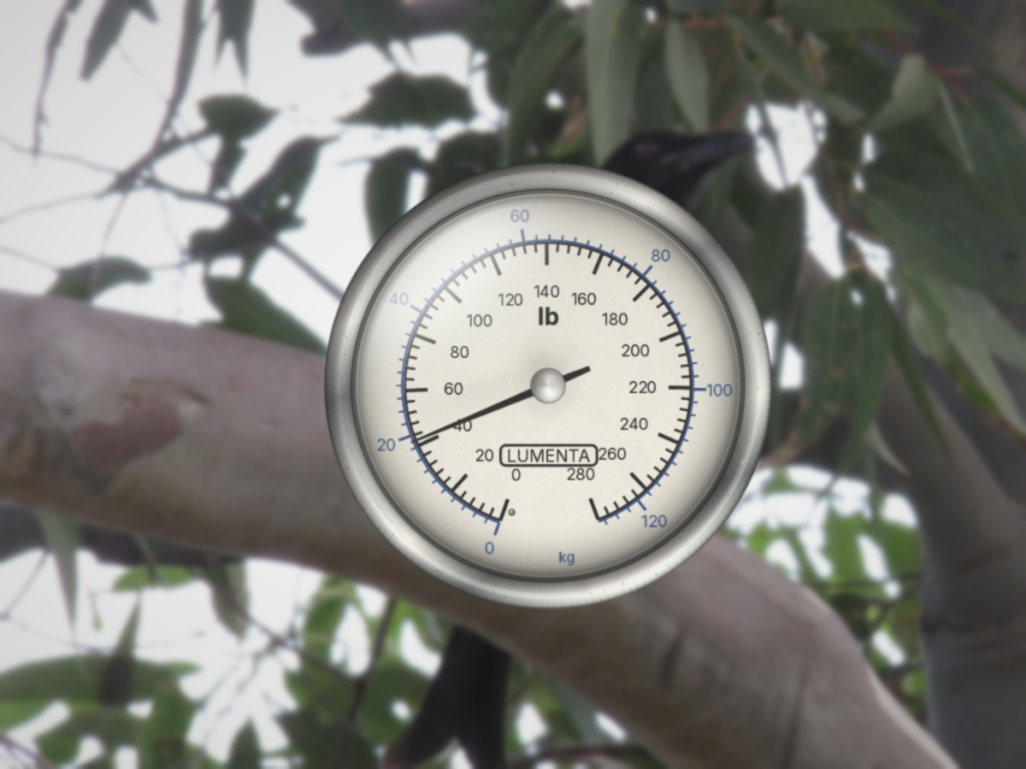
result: 42 lb
